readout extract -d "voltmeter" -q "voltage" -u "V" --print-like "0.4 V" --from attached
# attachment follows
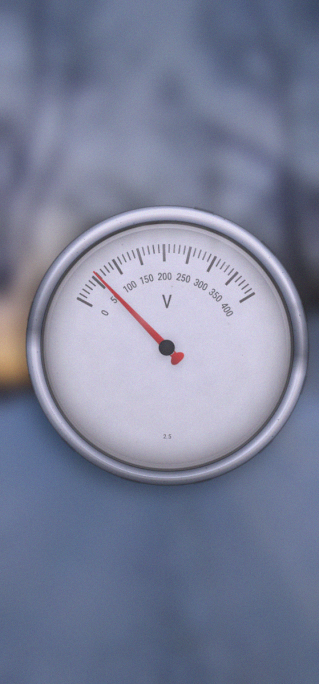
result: 60 V
